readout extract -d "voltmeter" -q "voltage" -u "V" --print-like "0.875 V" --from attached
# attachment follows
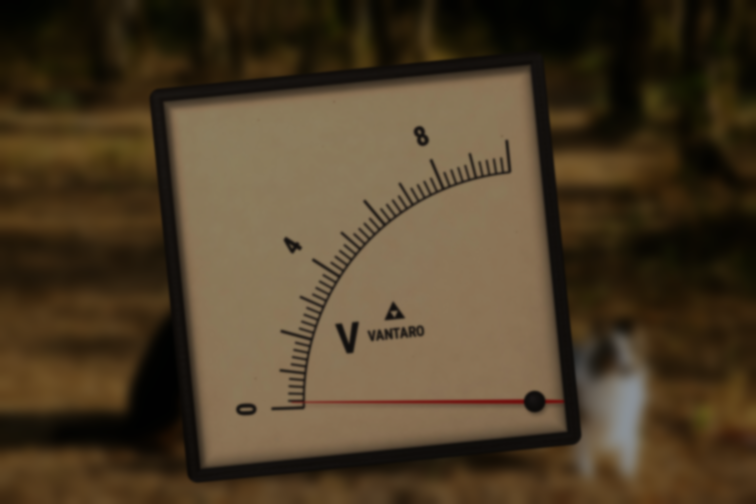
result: 0.2 V
